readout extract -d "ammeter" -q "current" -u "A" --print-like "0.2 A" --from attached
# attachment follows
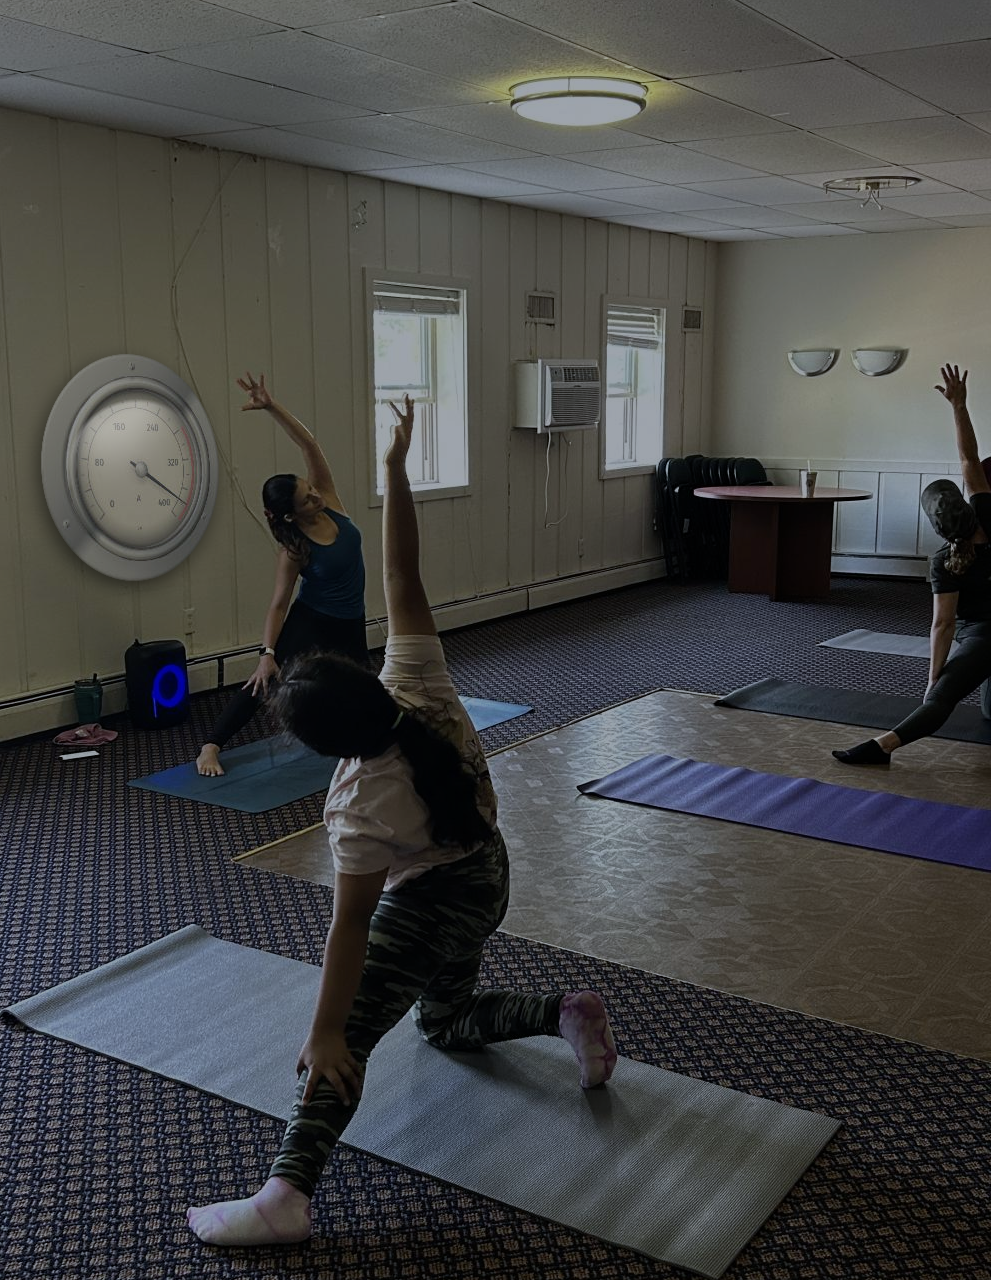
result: 380 A
